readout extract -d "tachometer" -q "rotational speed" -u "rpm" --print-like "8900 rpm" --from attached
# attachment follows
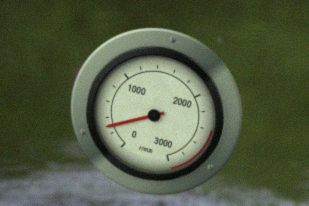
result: 300 rpm
